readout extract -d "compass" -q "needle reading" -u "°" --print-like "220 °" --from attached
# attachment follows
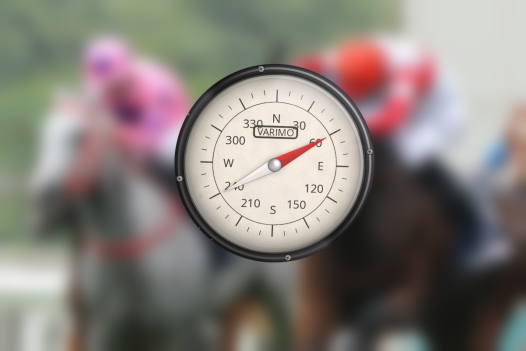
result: 60 °
